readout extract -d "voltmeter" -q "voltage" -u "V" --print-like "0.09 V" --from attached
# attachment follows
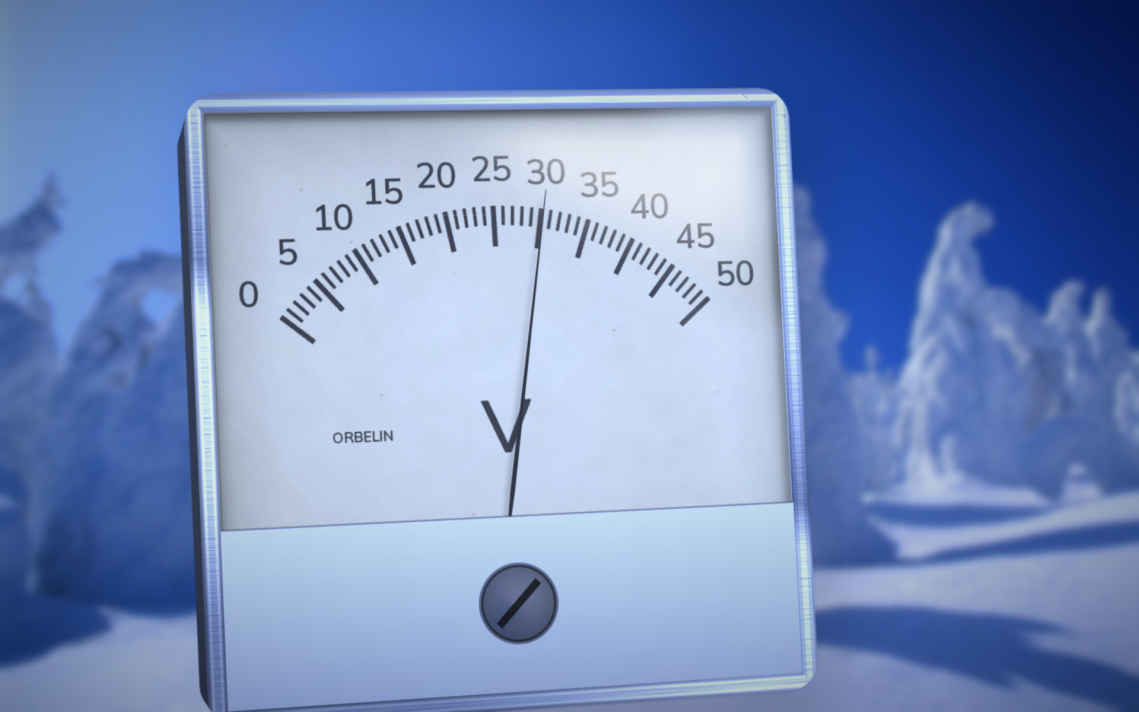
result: 30 V
